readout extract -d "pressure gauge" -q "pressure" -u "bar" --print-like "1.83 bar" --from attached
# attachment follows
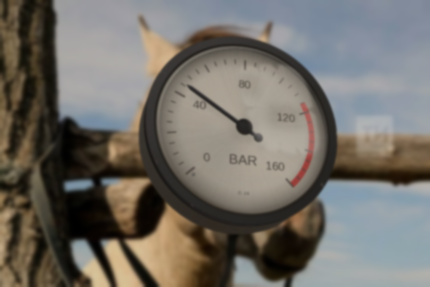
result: 45 bar
